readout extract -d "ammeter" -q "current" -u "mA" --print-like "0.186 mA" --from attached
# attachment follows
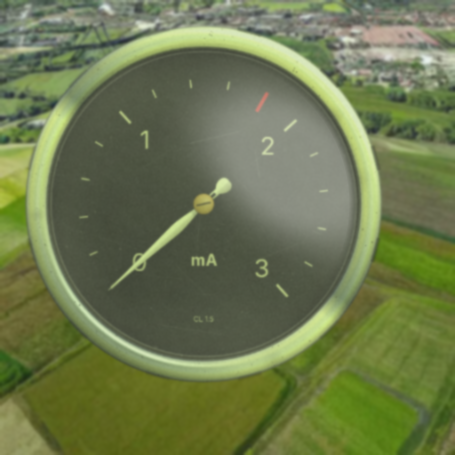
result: 0 mA
